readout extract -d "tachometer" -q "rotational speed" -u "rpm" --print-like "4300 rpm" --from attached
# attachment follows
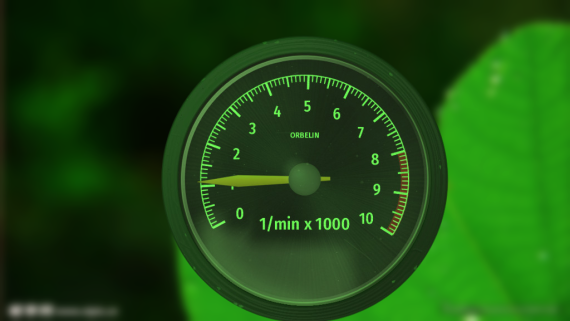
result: 1100 rpm
